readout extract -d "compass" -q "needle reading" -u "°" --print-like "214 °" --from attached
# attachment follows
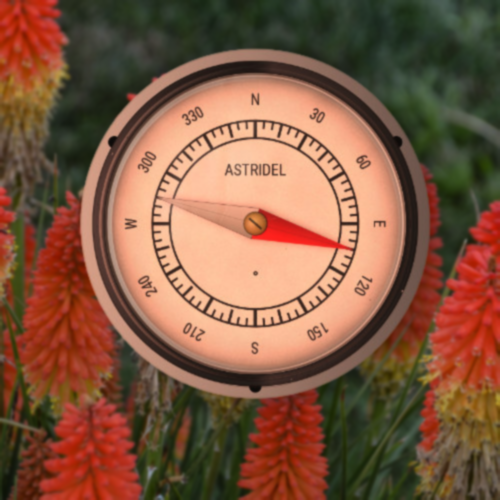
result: 105 °
